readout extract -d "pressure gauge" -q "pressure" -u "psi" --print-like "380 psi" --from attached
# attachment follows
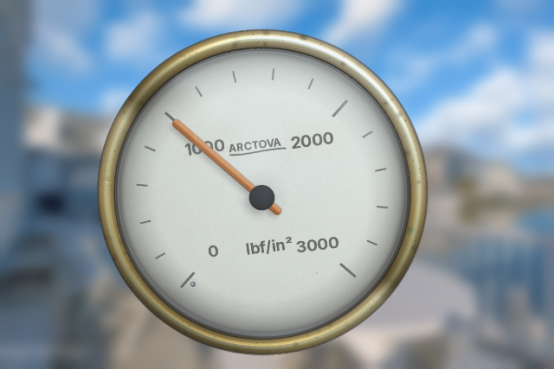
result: 1000 psi
